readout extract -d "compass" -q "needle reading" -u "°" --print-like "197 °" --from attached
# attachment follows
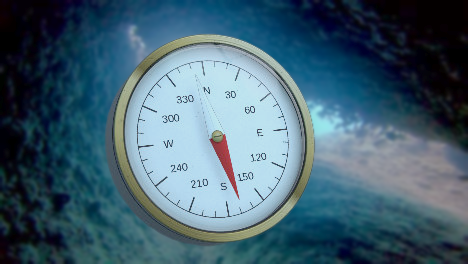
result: 170 °
